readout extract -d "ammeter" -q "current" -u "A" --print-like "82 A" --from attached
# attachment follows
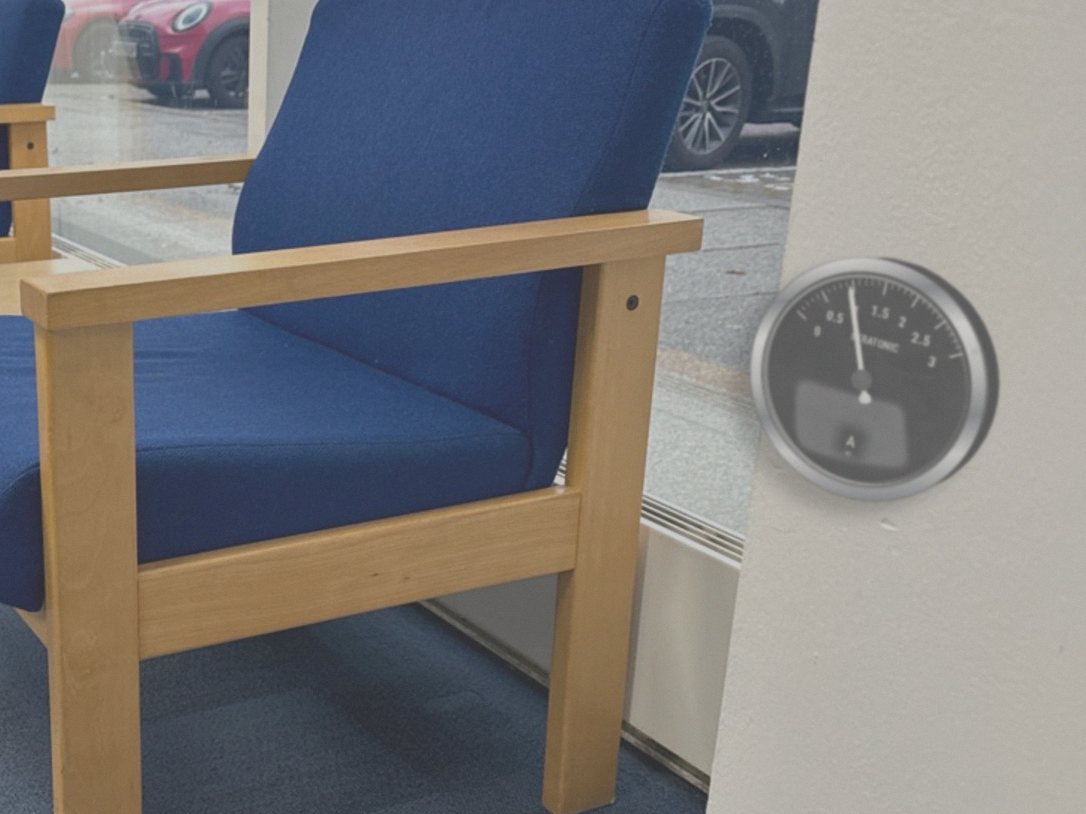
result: 1 A
